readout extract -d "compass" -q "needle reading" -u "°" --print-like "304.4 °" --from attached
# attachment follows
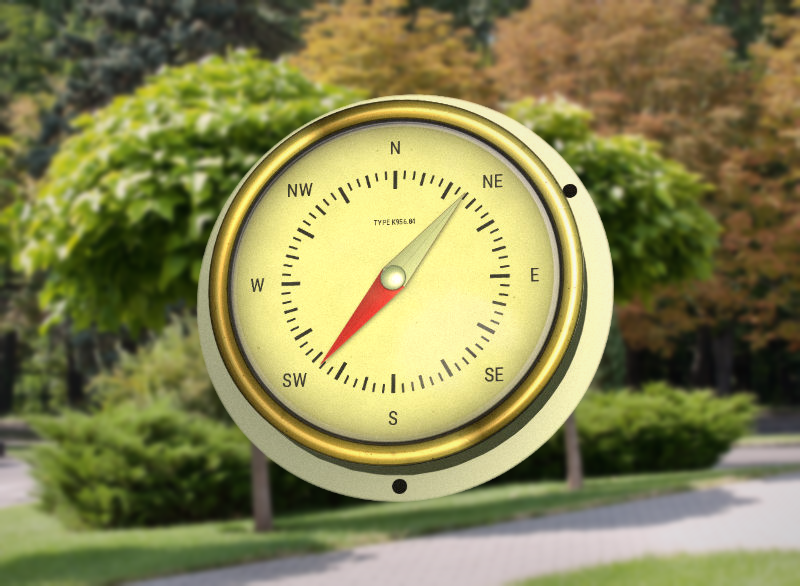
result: 220 °
